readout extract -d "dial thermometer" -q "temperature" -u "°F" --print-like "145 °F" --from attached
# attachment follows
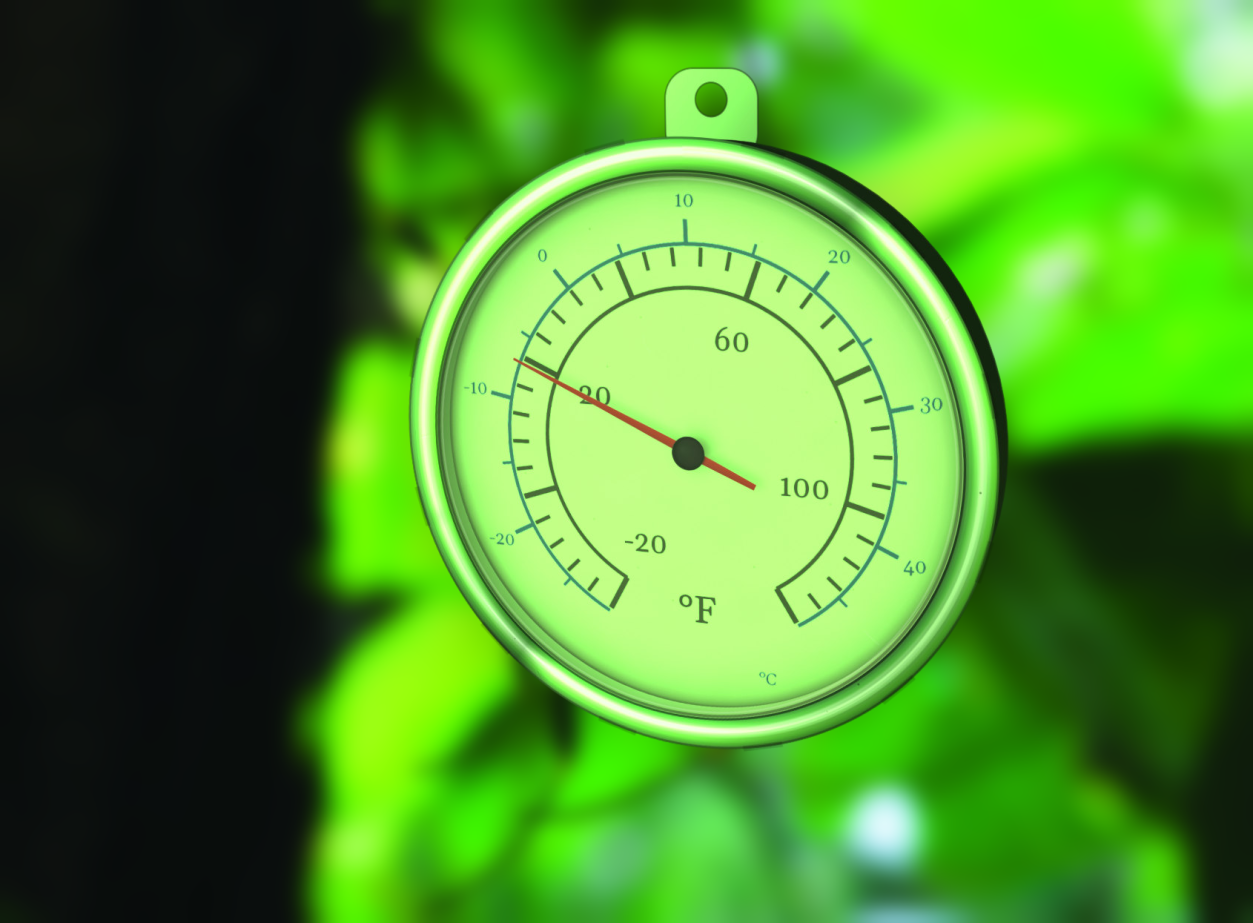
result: 20 °F
